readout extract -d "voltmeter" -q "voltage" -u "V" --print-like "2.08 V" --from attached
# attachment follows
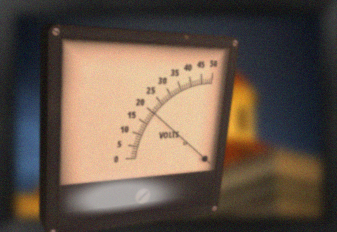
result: 20 V
